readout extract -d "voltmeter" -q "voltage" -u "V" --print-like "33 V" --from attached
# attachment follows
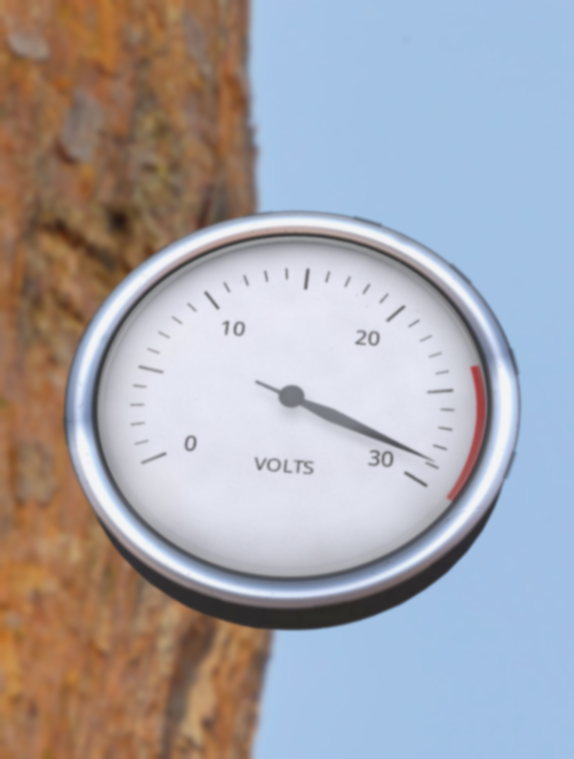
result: 29 V
